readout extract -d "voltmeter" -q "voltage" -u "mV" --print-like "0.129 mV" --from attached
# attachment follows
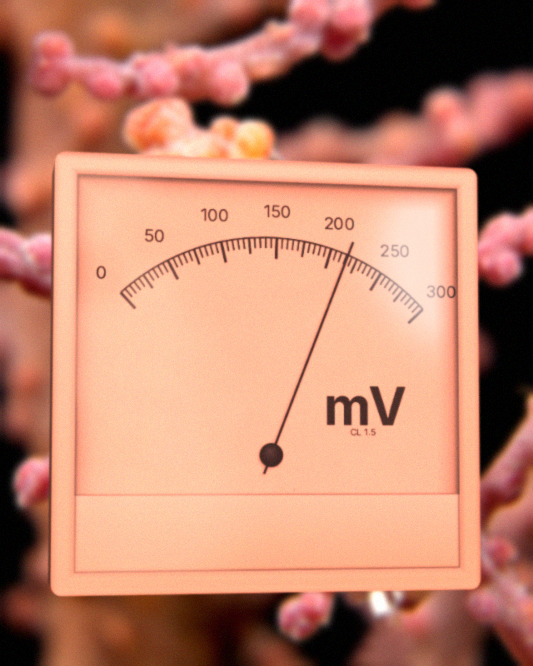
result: 215 mV
